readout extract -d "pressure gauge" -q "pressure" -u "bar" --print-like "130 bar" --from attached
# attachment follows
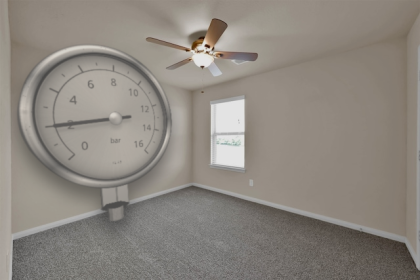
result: 2 bar
